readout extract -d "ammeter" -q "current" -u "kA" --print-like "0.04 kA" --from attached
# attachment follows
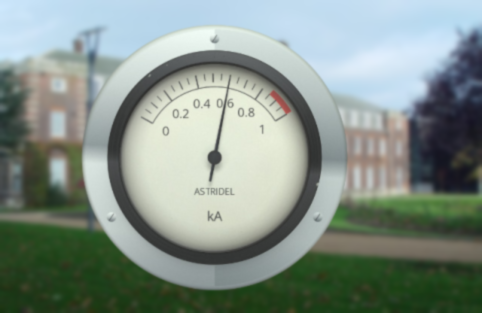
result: 0.6 kA
